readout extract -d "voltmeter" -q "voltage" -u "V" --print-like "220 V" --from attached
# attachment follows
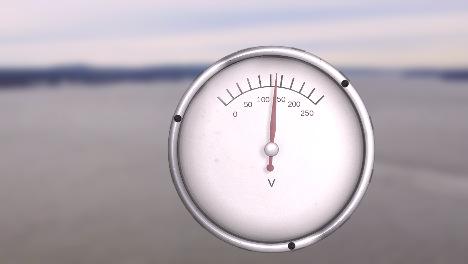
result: 137.5 V
